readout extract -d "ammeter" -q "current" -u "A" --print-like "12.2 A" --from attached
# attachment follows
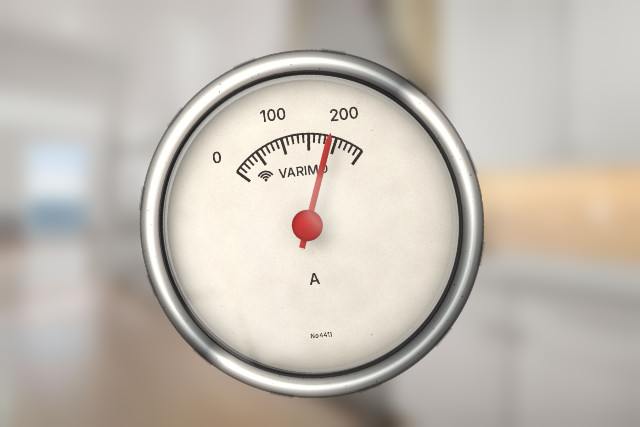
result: 190 A
